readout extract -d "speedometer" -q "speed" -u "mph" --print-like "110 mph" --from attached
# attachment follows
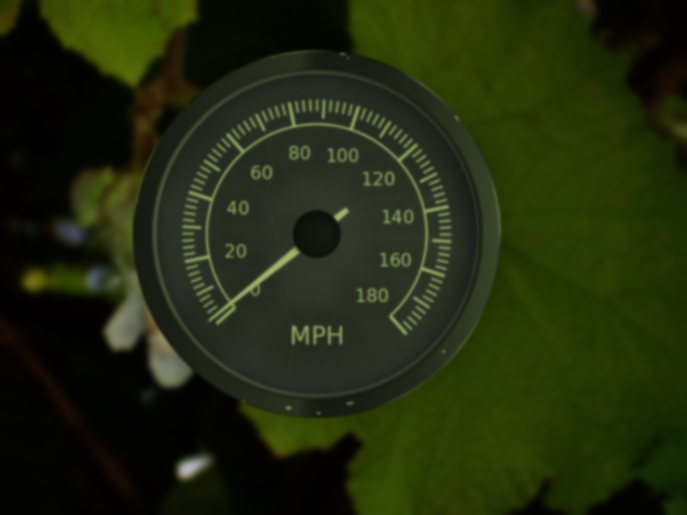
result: 2 mph
